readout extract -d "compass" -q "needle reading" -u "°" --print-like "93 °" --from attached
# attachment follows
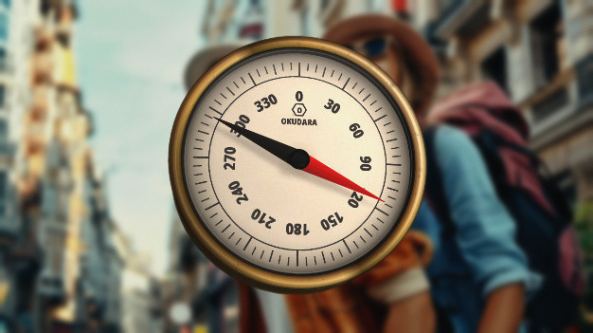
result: 115 °
